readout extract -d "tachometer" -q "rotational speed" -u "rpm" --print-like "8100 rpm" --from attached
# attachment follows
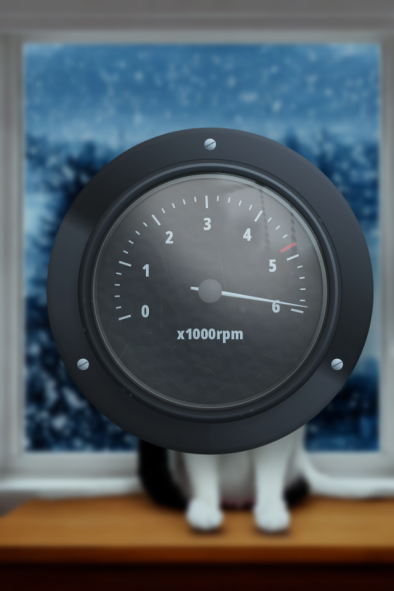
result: 5900 rpm
